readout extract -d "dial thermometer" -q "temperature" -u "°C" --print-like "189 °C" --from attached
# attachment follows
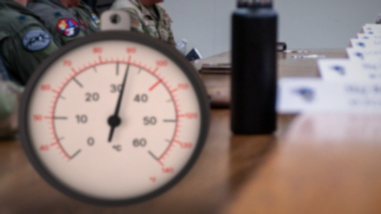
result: 32.5 °C
